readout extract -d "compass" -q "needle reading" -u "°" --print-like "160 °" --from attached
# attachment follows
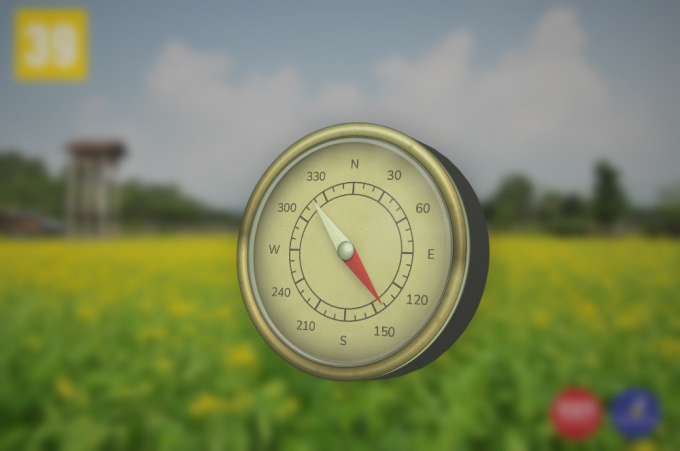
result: 140 °
